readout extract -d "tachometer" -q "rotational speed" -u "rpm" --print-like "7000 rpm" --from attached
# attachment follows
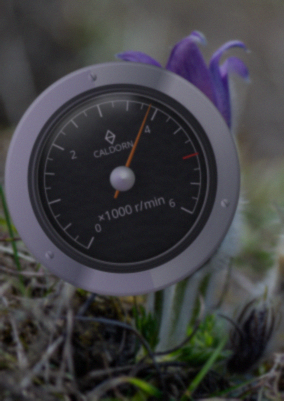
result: 3875 rpm
